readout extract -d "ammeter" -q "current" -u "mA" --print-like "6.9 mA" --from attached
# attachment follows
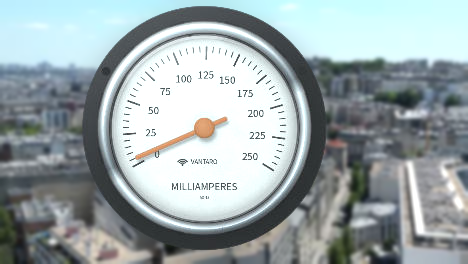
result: 5 mA
